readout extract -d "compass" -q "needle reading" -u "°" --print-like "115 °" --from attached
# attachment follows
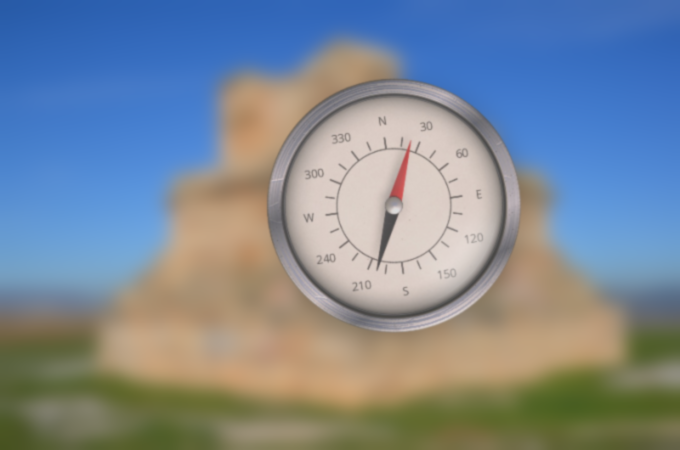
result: 22.5 °
